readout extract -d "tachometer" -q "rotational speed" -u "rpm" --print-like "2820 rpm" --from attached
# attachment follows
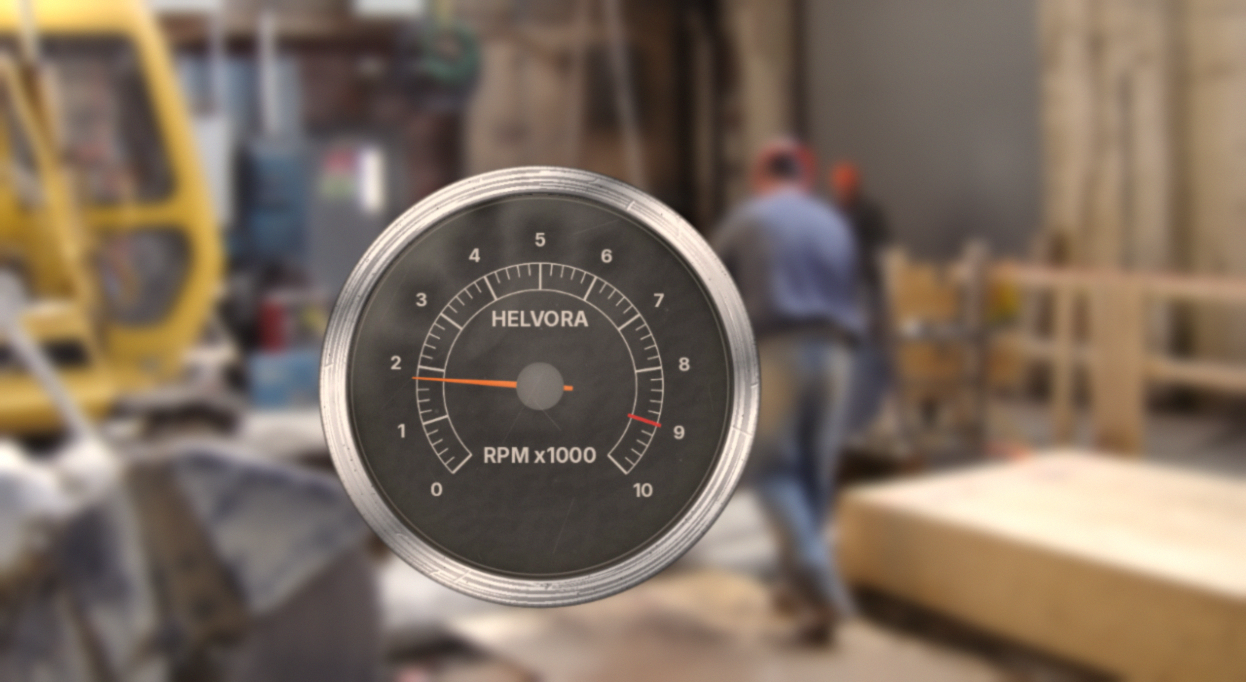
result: 1800 rpm
